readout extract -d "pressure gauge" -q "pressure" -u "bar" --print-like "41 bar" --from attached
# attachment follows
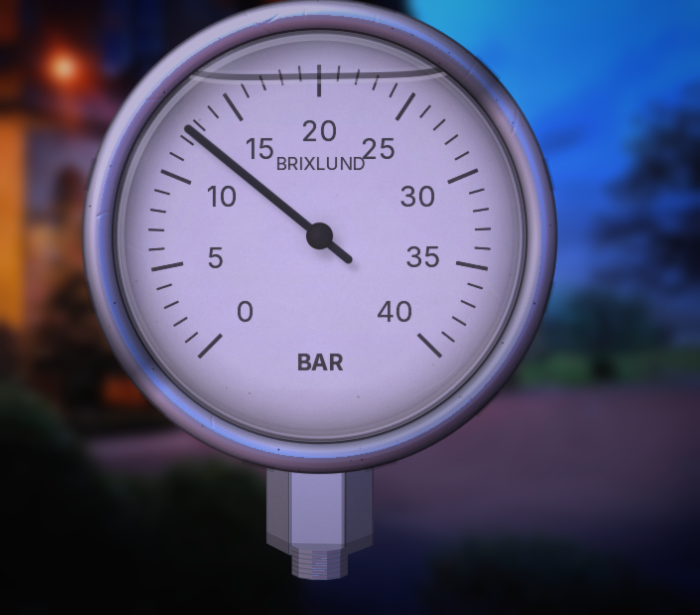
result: 12.5 bar
